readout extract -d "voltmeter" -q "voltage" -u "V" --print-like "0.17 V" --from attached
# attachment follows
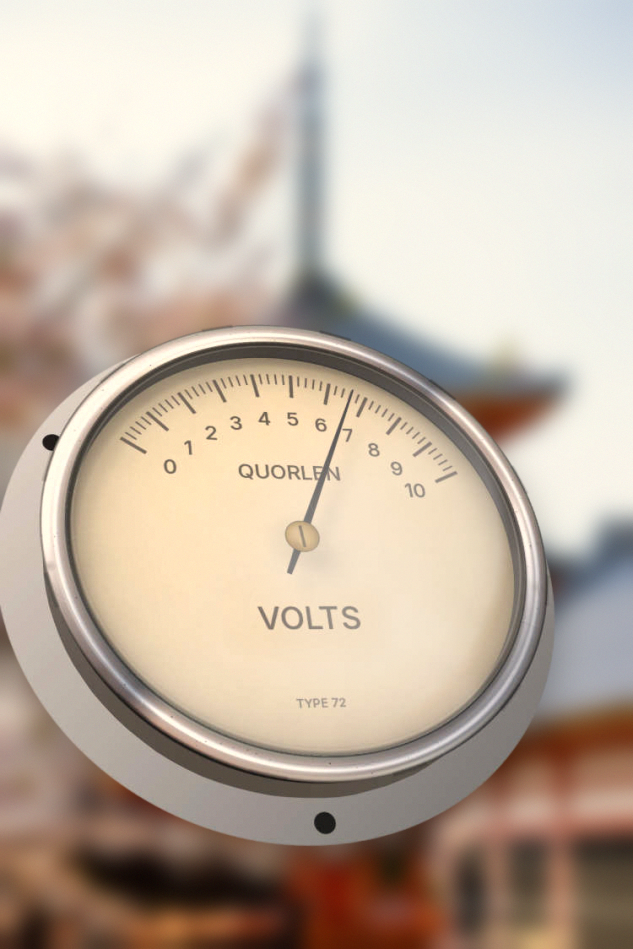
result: 6.6 V
